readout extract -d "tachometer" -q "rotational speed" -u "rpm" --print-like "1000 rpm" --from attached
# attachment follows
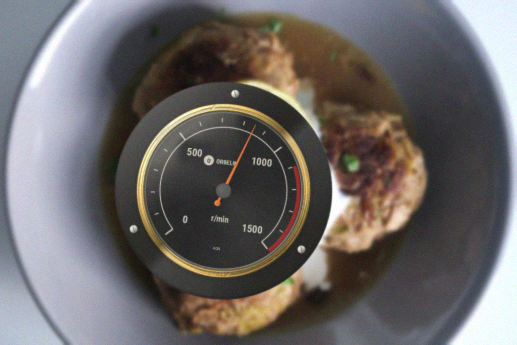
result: 850 rpm
